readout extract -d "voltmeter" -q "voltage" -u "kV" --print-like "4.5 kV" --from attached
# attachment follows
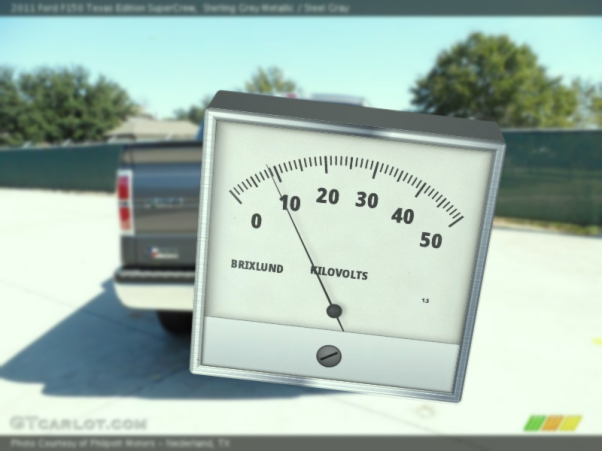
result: 9 kV
